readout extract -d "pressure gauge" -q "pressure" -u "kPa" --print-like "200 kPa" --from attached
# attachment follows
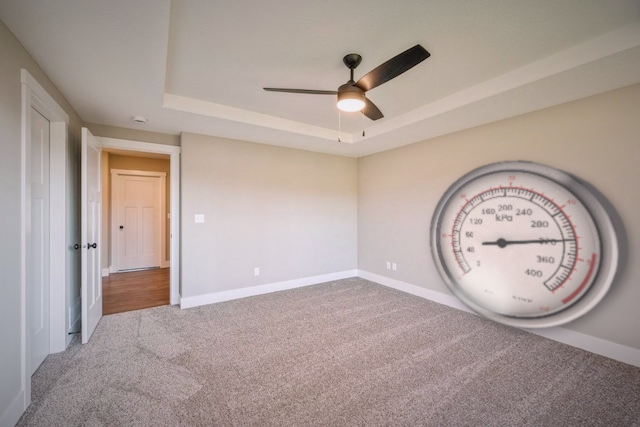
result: 320 kPa
